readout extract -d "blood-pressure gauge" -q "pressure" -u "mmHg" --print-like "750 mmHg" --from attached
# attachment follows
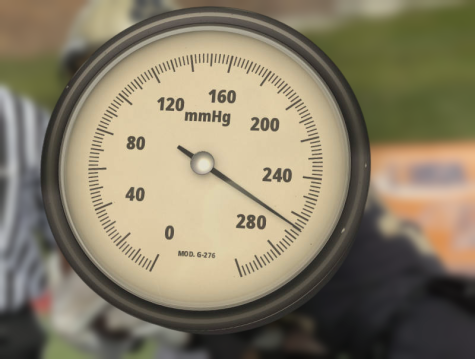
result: 266 mmHg
